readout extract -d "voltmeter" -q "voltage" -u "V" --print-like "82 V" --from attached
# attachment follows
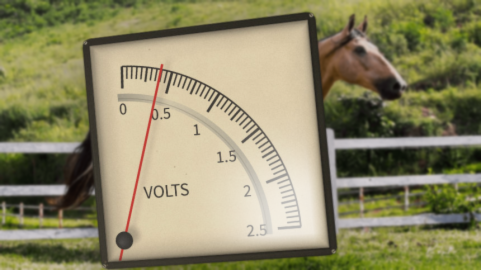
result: 0.4 V
